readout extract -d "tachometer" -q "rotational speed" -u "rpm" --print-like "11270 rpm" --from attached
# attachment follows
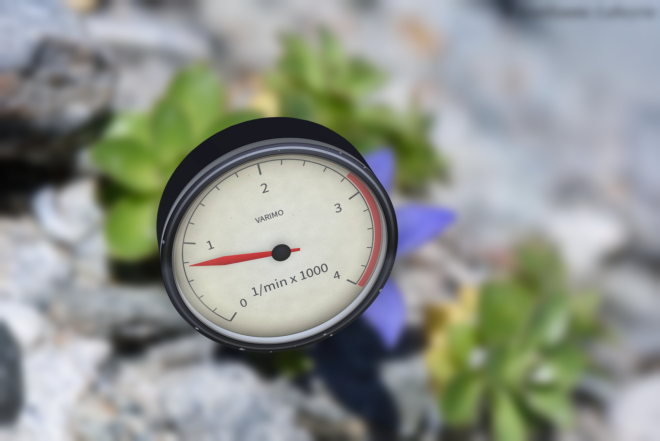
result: 800 rpm
